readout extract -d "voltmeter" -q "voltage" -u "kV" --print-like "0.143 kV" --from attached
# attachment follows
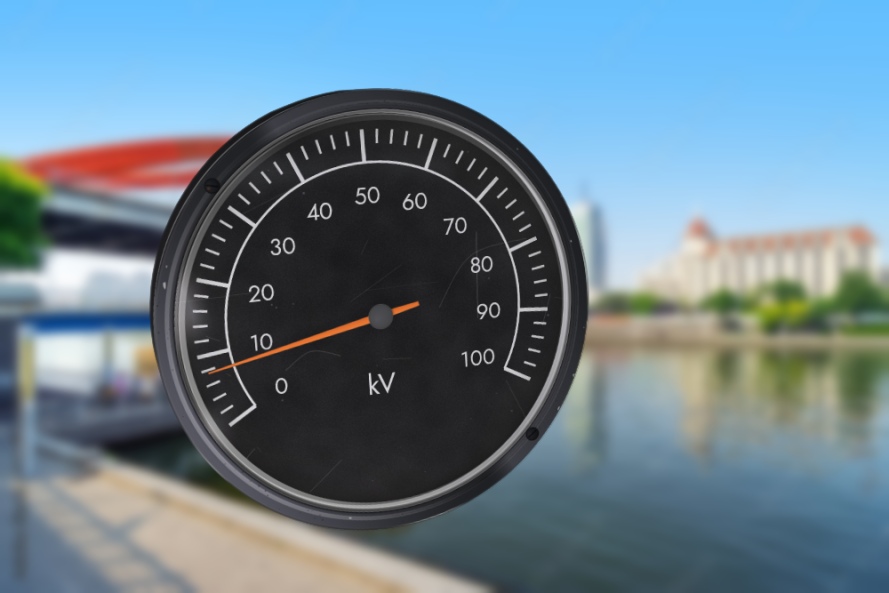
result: 8 kV
